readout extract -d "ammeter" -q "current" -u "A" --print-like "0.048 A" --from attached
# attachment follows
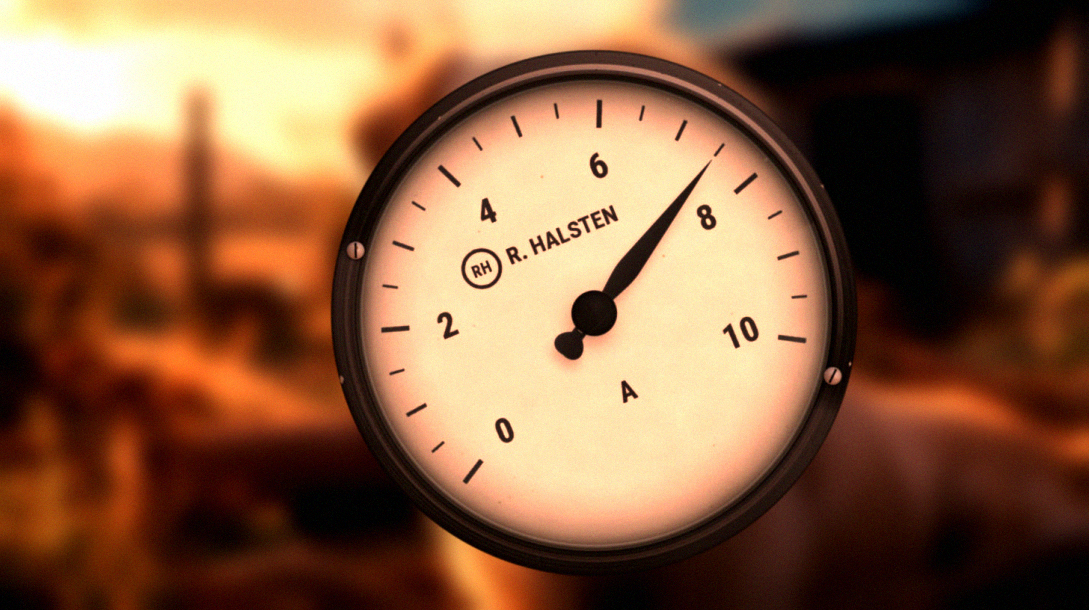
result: 7.5 A
